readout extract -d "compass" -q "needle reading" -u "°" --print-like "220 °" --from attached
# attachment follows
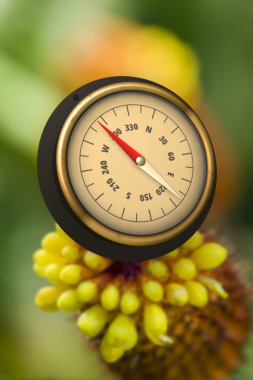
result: 292.5 °
